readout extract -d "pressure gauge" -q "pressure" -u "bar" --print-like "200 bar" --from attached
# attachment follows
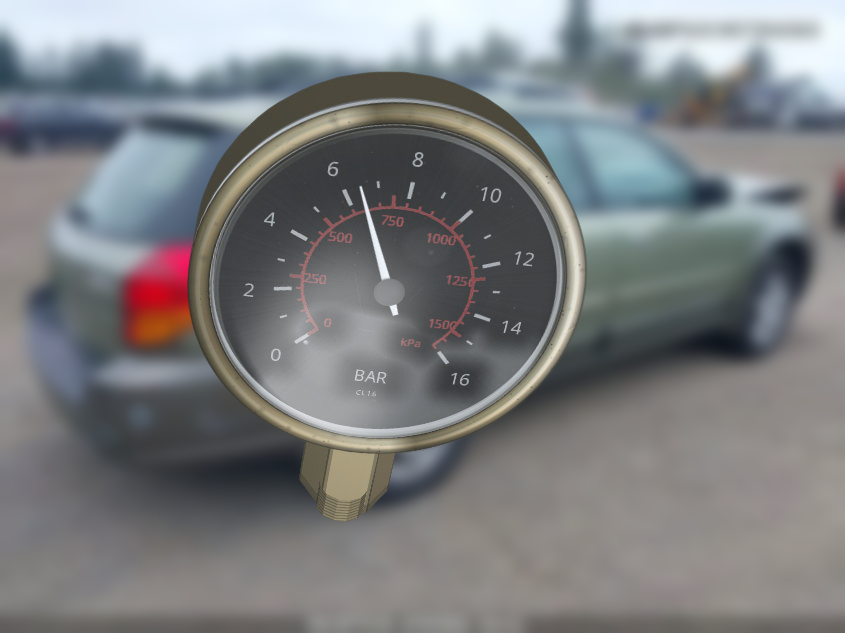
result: 6.5 bar
